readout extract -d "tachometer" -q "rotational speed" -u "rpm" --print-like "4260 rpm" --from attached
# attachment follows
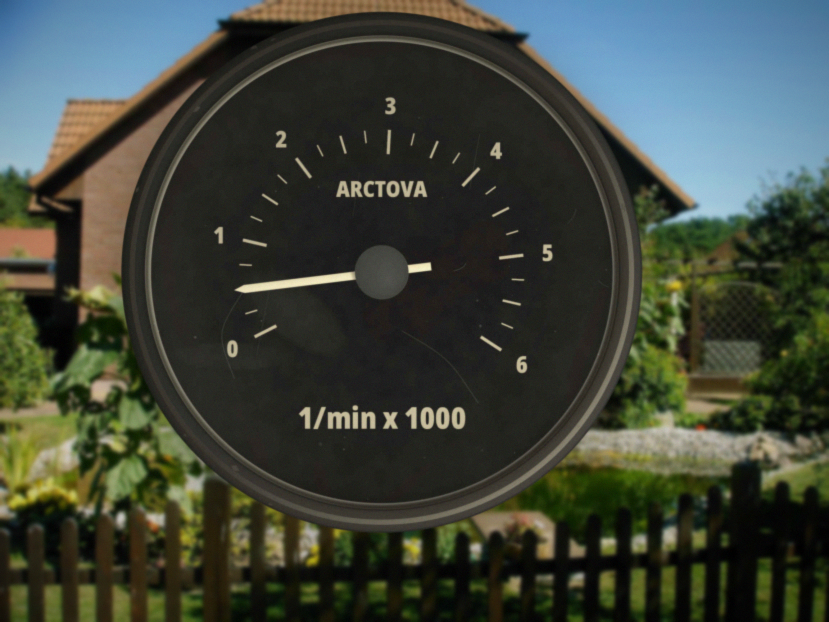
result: 500 rpm
